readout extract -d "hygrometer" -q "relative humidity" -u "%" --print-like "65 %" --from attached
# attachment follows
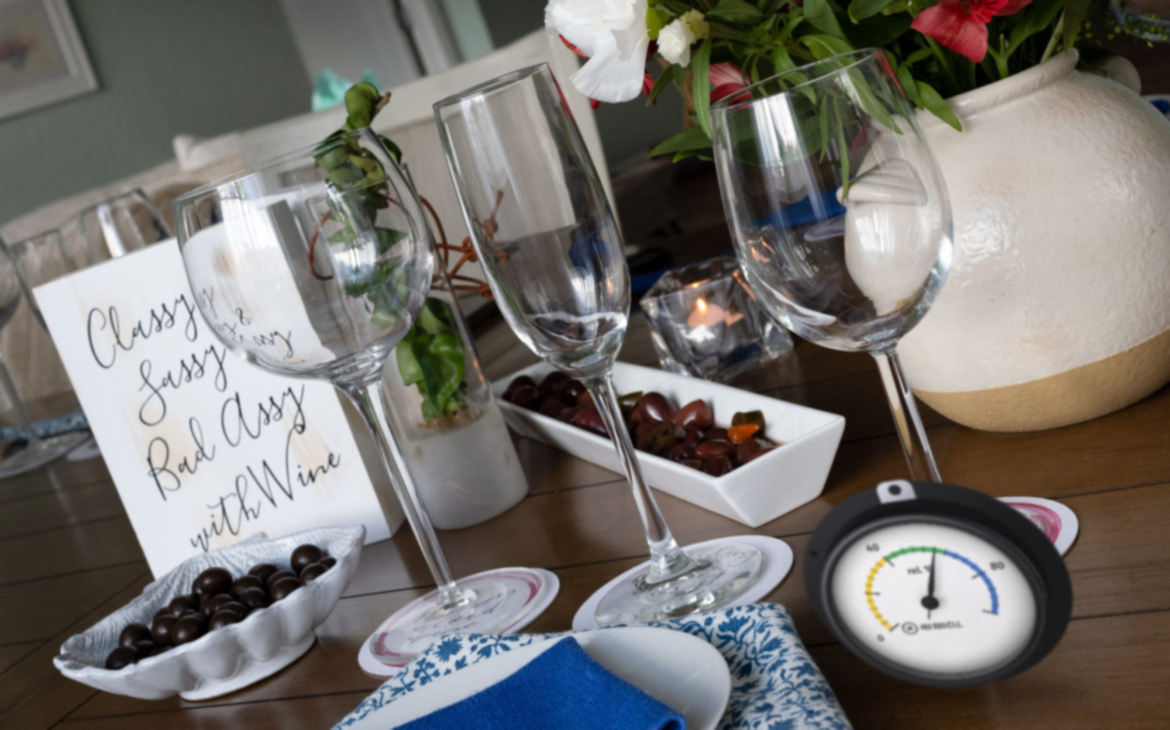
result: 60 %
